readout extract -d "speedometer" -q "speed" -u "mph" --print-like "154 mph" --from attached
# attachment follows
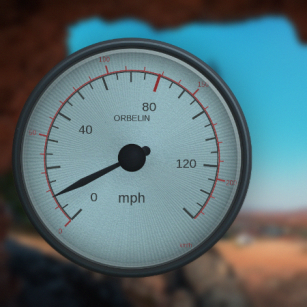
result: 10 mph
